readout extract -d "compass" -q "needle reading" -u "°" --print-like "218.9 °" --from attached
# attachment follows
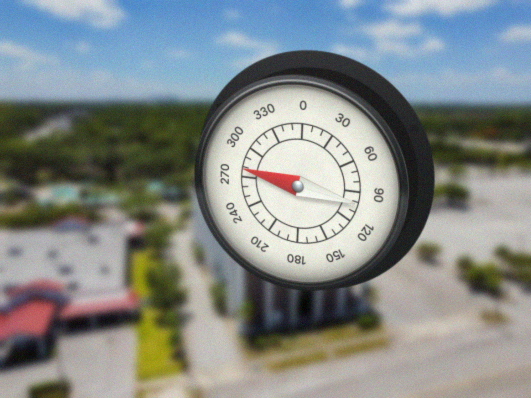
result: 280 °
